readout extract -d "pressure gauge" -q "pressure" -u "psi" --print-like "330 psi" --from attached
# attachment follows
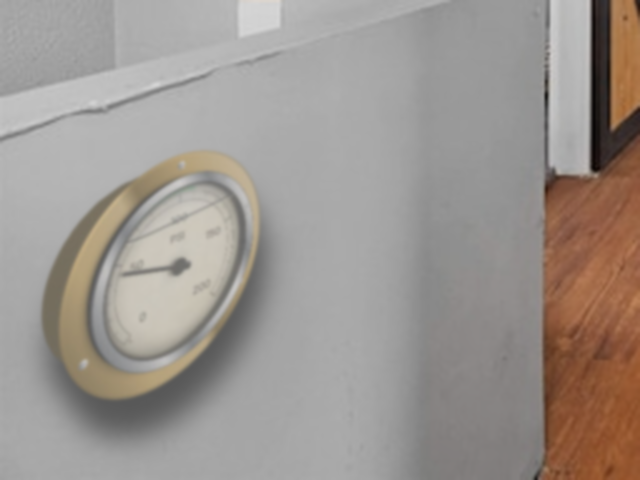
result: 45 psi
